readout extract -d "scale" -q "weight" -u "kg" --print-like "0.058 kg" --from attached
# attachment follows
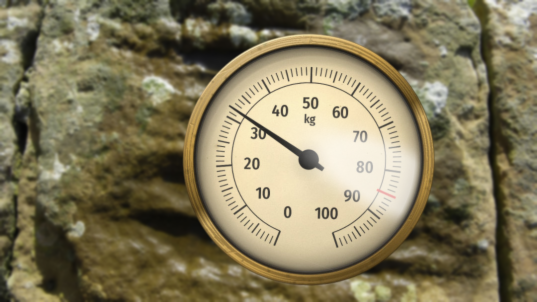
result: 32 kg
